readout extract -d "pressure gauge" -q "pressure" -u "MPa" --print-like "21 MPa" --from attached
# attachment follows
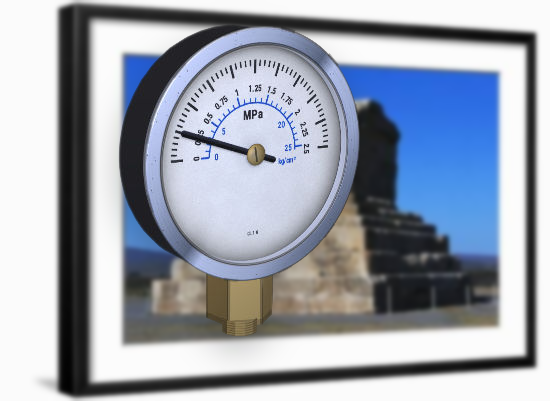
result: 0.25 MPa
